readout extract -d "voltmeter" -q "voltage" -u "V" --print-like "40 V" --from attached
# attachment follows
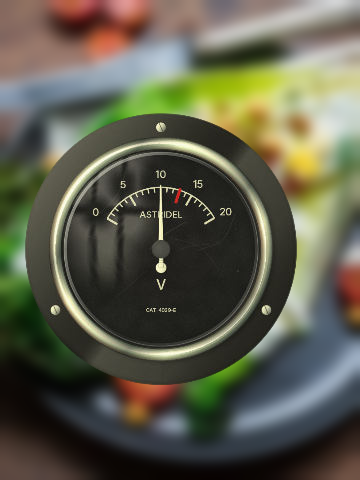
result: 10 V
